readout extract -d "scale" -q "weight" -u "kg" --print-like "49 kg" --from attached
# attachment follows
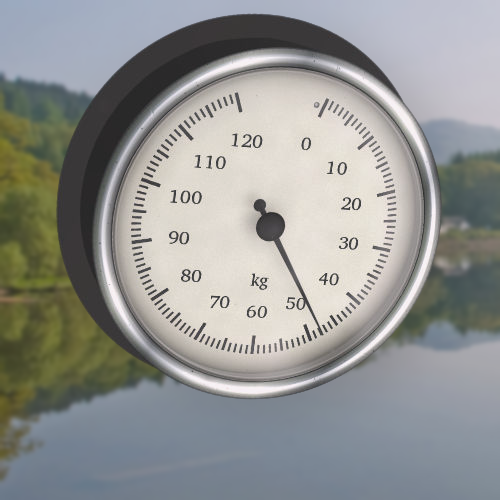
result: 48 kg
